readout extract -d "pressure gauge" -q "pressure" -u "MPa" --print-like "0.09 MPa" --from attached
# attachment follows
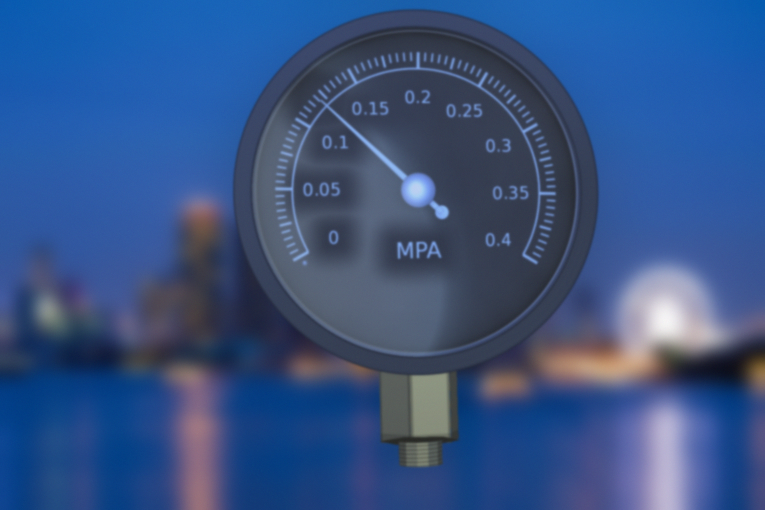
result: 0.12 MPa
